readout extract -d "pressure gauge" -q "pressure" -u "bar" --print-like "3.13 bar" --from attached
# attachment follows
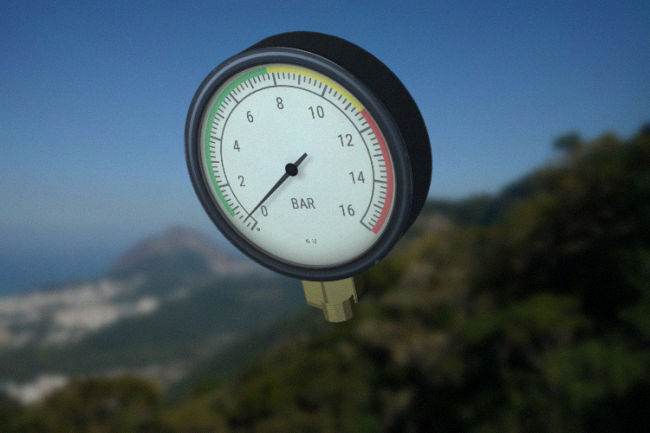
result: 0.4 bar
